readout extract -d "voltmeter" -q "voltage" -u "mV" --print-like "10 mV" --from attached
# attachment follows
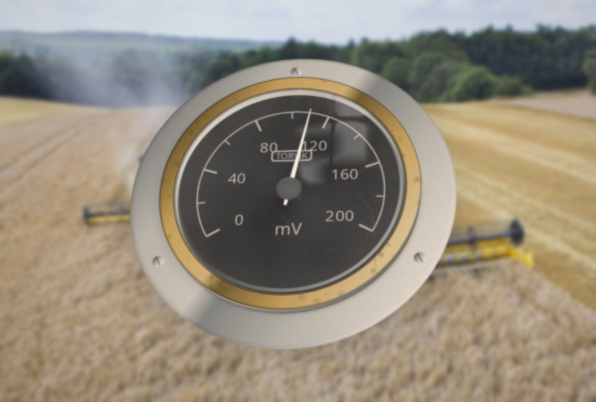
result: 110 mV
